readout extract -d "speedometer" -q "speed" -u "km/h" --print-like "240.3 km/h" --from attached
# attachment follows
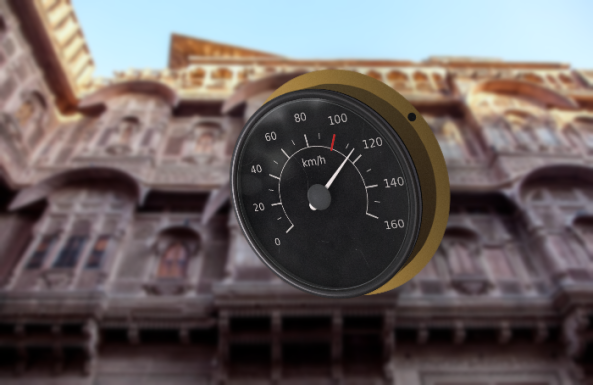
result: 115 km/h
